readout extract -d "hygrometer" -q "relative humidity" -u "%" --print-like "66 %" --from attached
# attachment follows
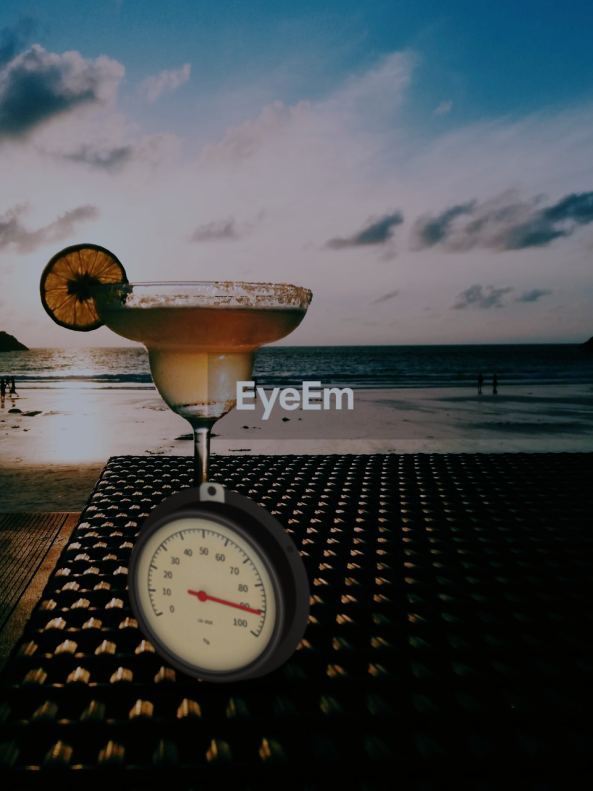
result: 90 %
